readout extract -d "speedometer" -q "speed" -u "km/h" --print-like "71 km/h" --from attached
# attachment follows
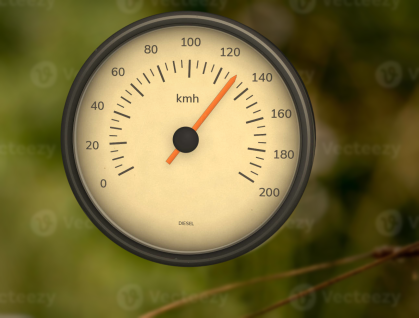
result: 130 km/h
